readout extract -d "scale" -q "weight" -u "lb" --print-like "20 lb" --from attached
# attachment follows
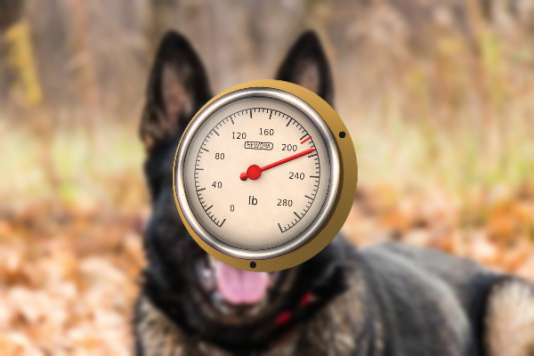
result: 216 lb
